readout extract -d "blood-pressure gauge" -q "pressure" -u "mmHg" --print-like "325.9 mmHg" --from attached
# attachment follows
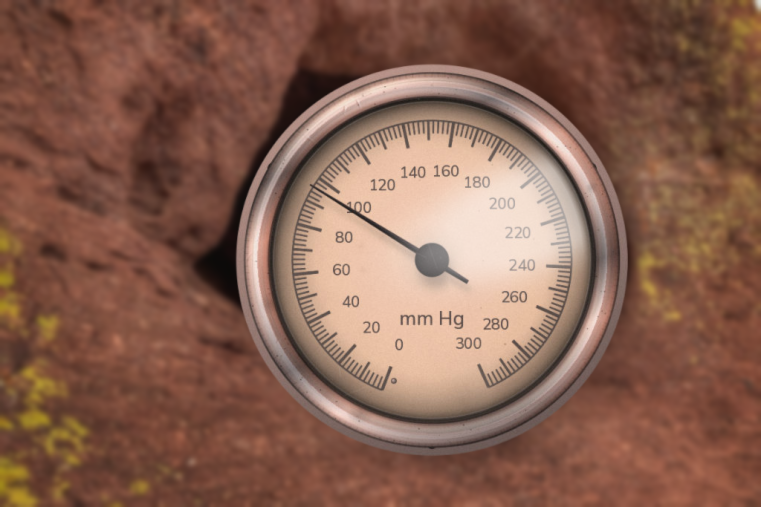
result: 96 mmHg
